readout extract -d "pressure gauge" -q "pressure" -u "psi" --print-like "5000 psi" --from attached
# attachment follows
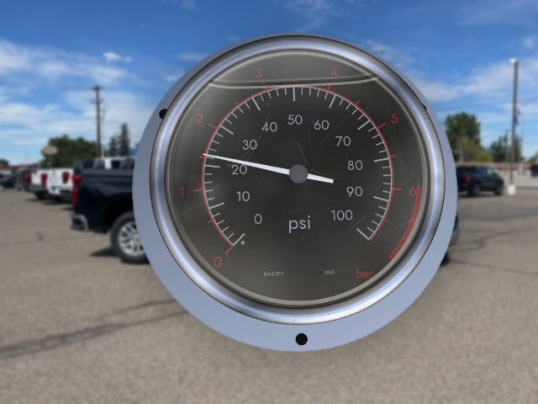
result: 22 psi
